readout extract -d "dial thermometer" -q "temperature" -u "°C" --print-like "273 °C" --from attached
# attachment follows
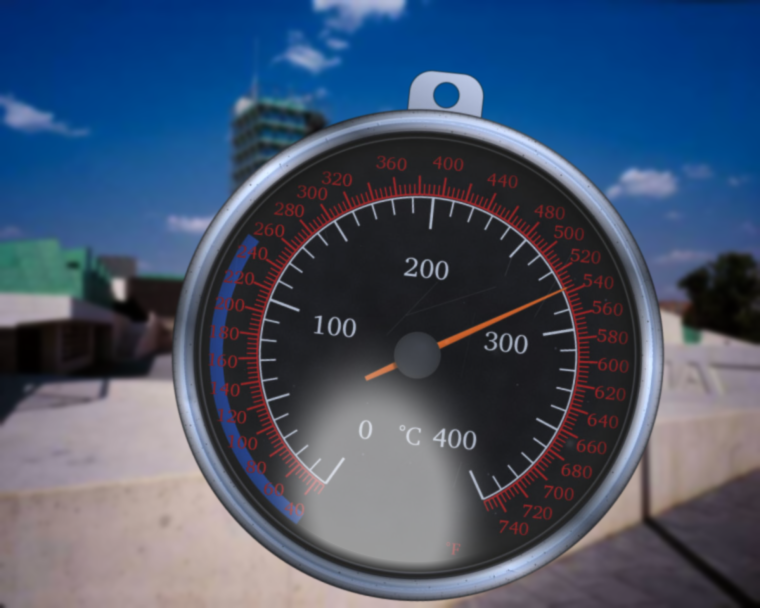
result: 280 °C
